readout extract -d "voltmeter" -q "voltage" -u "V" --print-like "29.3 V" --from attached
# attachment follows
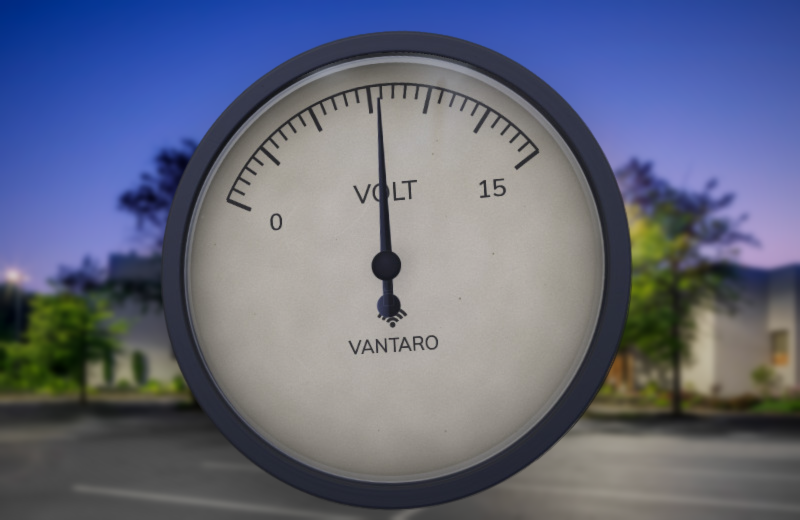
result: 8 V
